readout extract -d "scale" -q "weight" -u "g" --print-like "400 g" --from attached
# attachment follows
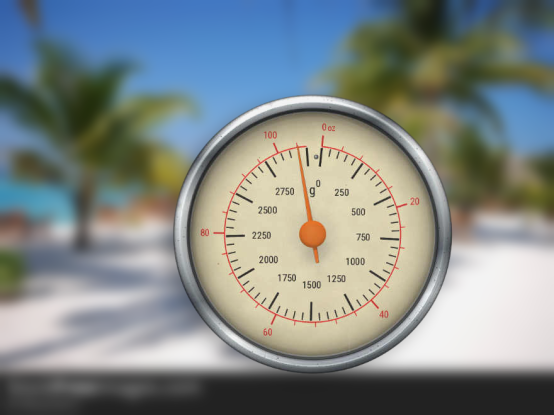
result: 2950 g
